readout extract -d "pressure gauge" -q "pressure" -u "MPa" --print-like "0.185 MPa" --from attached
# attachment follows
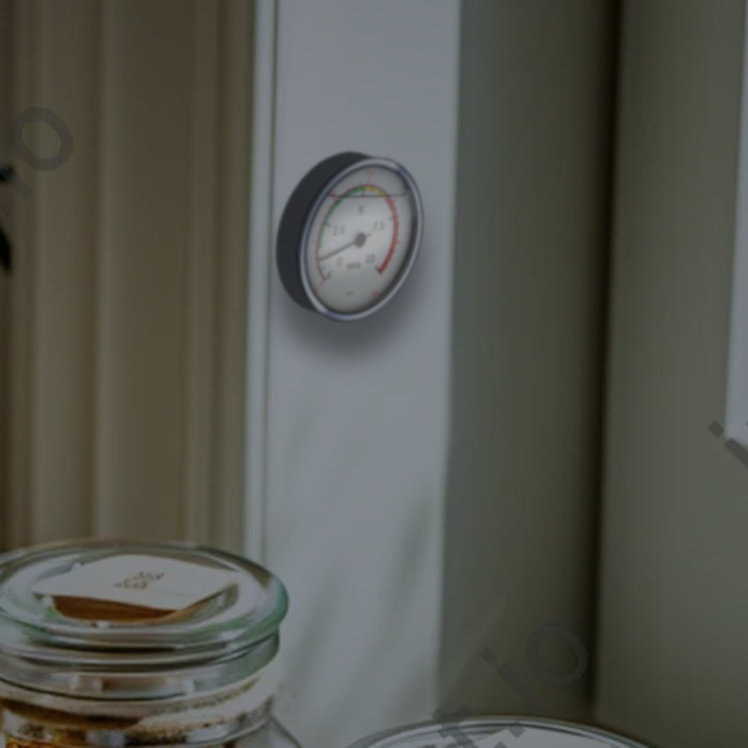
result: 1 MPa
